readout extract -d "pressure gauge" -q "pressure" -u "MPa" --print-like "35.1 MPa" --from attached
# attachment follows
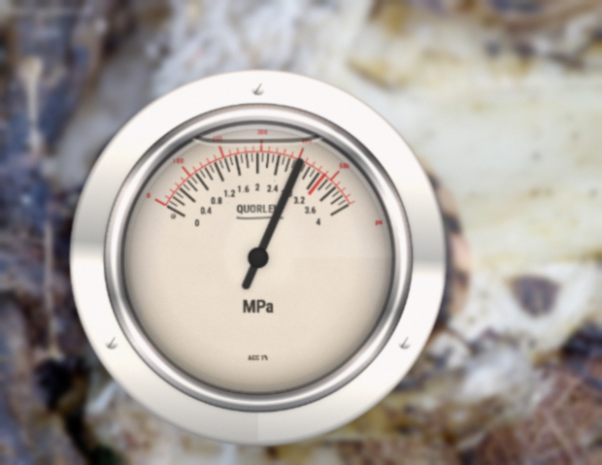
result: 2.8 MPa
